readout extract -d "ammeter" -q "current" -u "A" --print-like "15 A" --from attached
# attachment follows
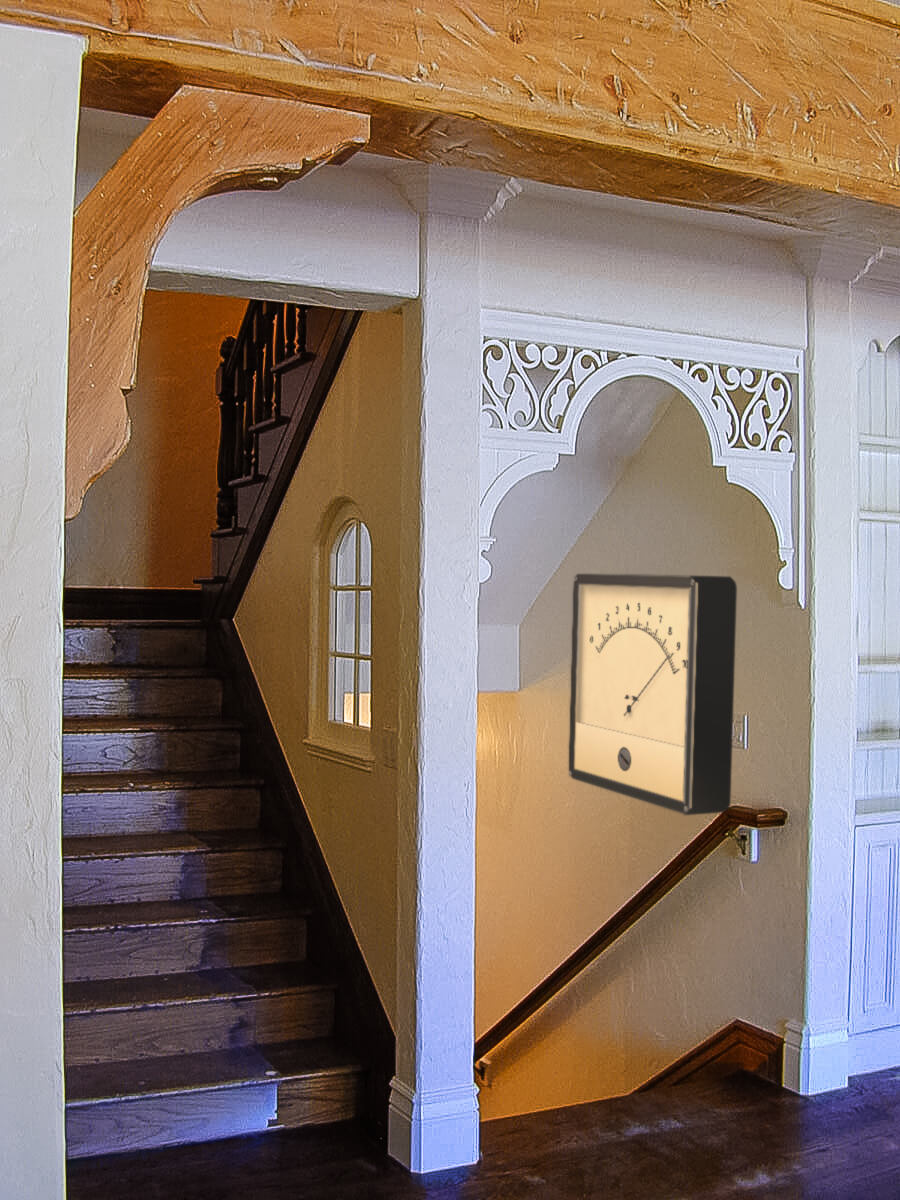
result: 9 A
